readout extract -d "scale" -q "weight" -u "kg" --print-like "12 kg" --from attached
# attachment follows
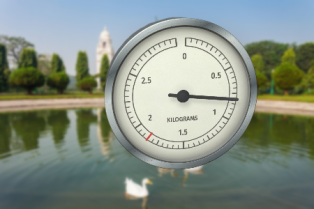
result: 0.8 kg
